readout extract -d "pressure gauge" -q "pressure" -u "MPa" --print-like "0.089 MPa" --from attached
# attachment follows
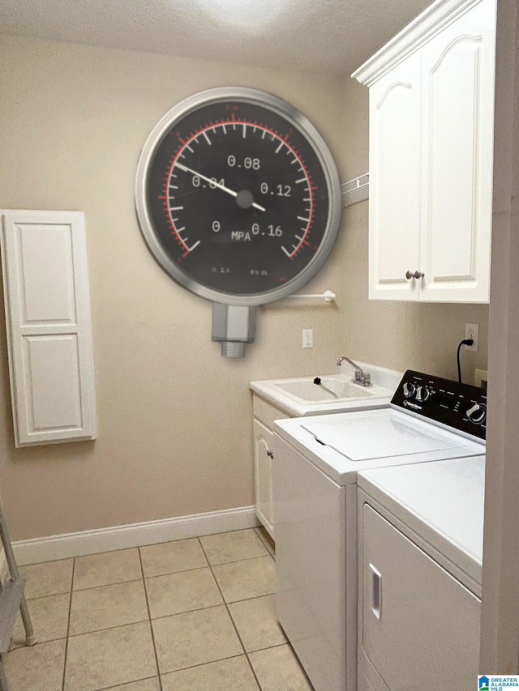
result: 0.04 MPa
